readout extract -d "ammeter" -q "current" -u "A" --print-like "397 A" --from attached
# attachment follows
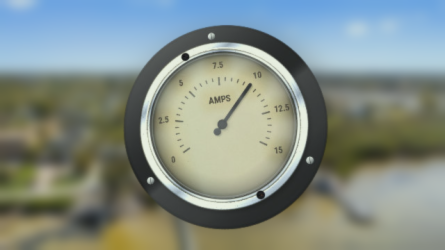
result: 10 A
